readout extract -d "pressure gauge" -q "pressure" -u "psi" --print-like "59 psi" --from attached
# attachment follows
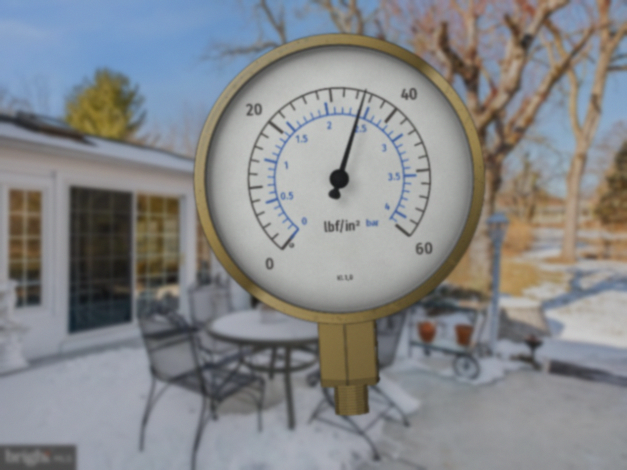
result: 35 psi
